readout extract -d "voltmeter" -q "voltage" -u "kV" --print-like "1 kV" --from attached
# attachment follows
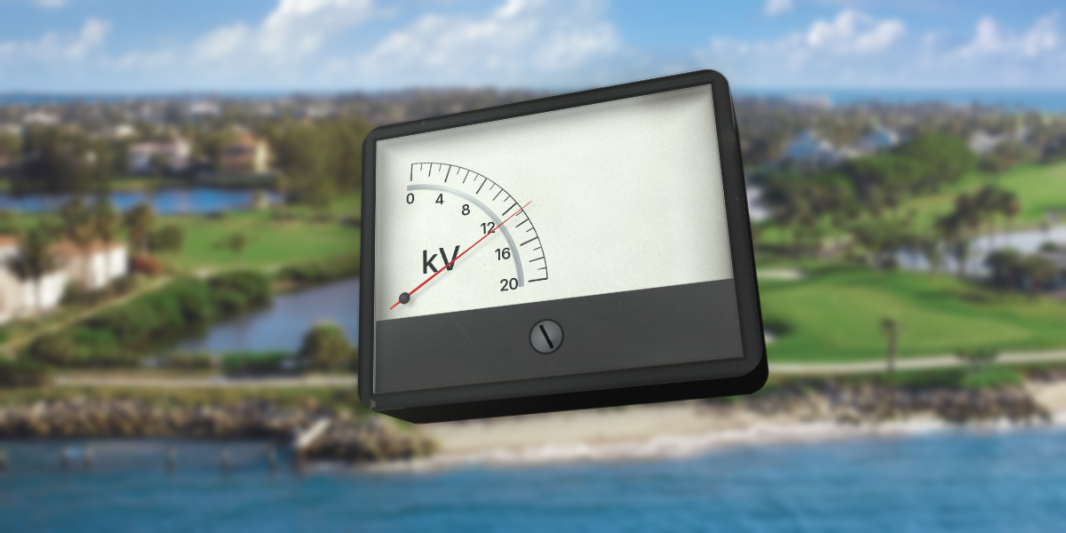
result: 13 kV
